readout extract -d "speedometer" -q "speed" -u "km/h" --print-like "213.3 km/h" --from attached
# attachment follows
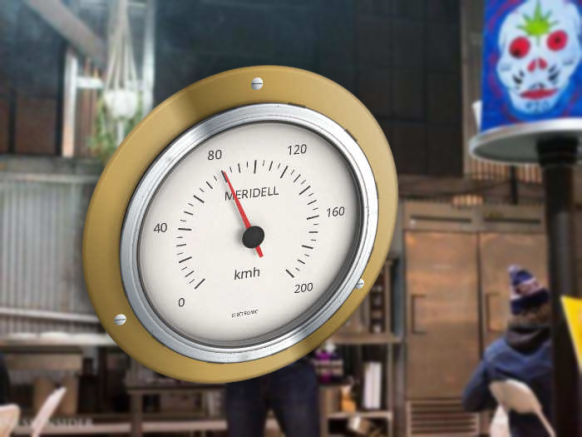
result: 80 km/h
